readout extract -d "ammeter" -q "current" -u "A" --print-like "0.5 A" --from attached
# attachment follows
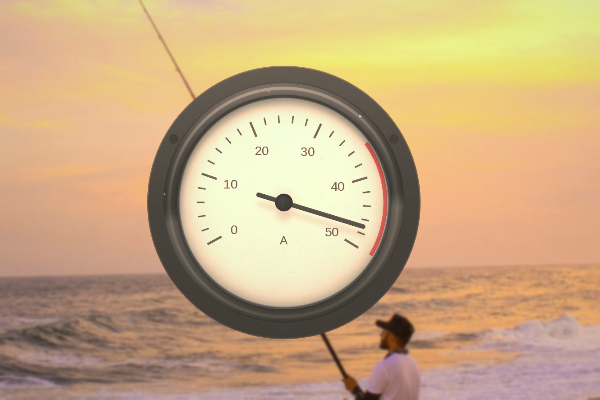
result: 47 A
